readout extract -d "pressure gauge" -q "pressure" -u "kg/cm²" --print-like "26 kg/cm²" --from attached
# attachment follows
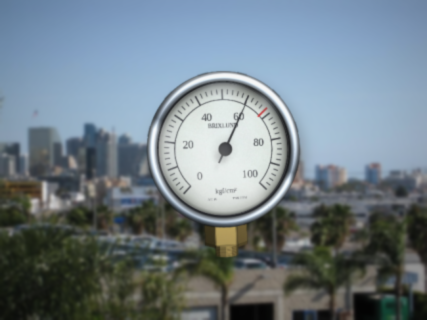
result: 60 kg/cm²
